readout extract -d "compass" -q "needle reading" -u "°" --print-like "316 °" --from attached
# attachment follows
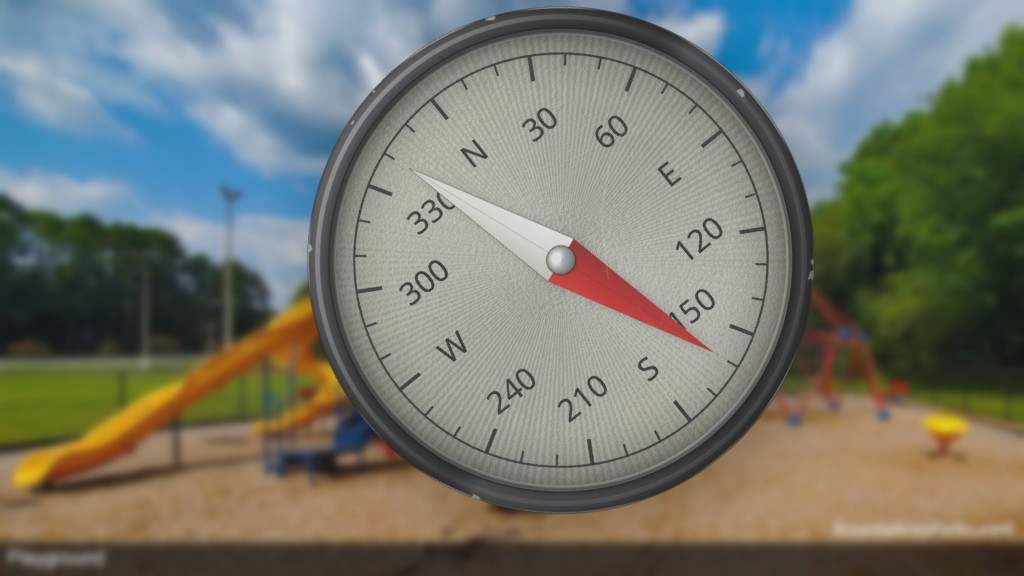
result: 160 °
